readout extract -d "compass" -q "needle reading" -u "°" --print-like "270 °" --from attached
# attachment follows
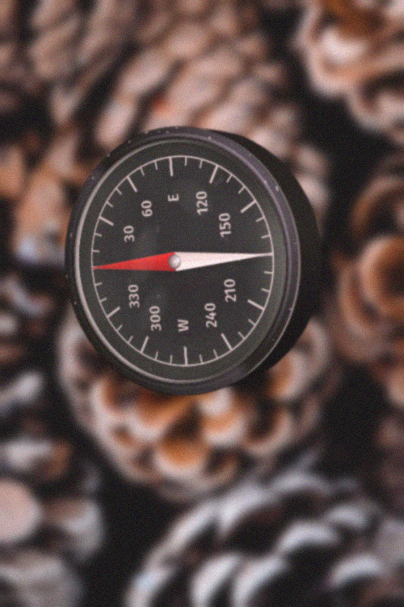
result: 0 °
